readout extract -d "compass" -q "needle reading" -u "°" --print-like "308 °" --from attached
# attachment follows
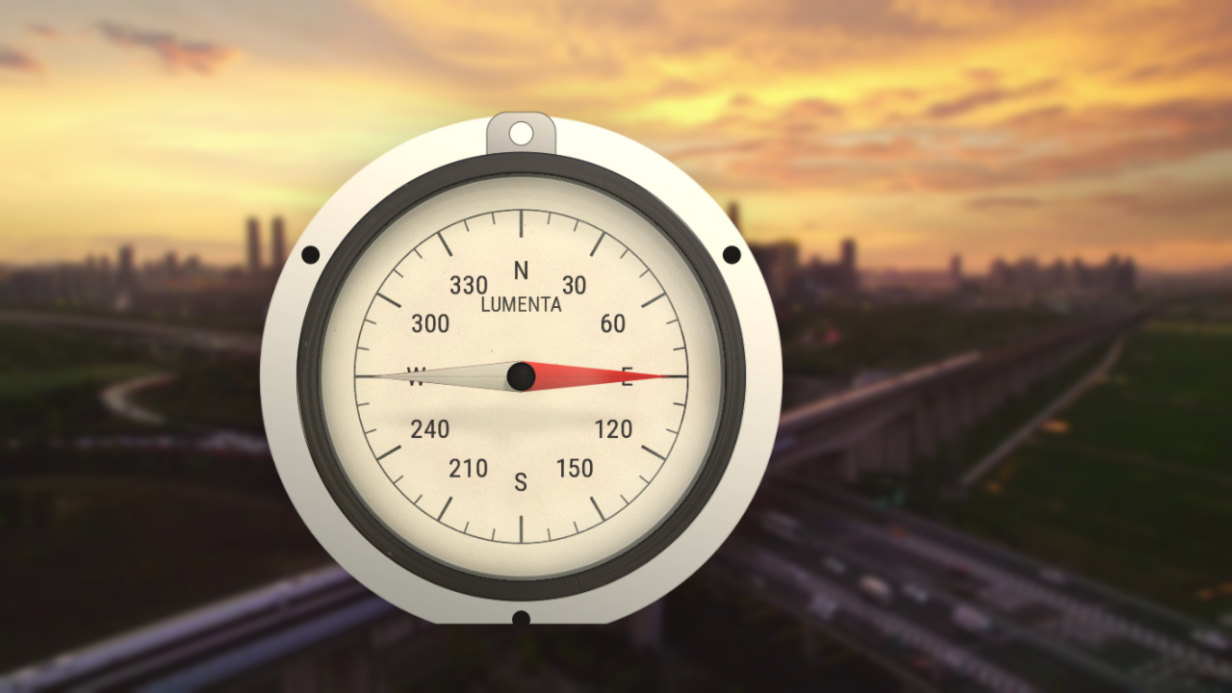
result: 90 °
